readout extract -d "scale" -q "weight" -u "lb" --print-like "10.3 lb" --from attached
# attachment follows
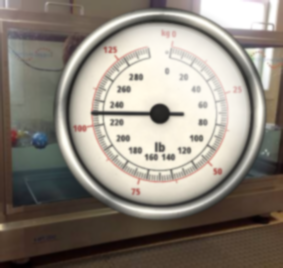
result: 230 lb
